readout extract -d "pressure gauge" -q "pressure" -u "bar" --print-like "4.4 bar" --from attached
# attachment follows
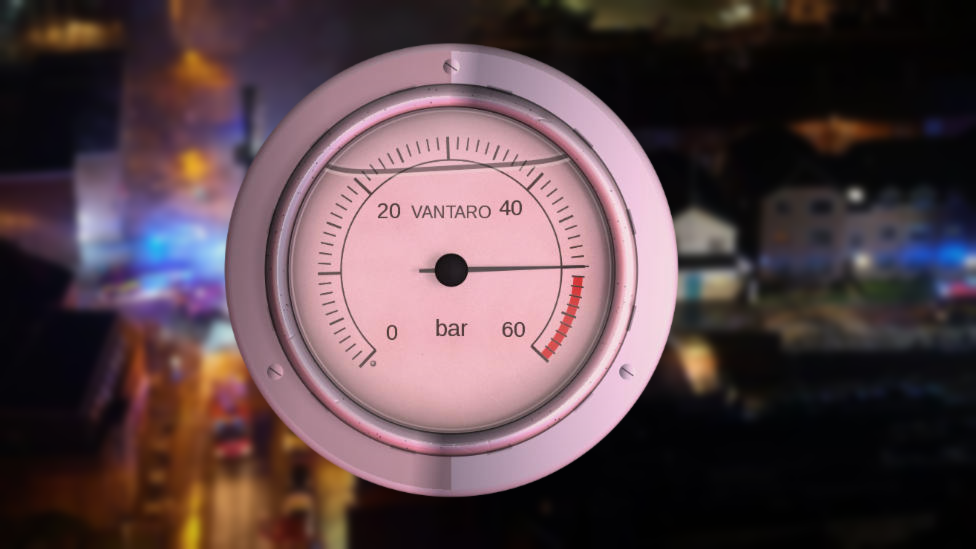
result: 50 bar
